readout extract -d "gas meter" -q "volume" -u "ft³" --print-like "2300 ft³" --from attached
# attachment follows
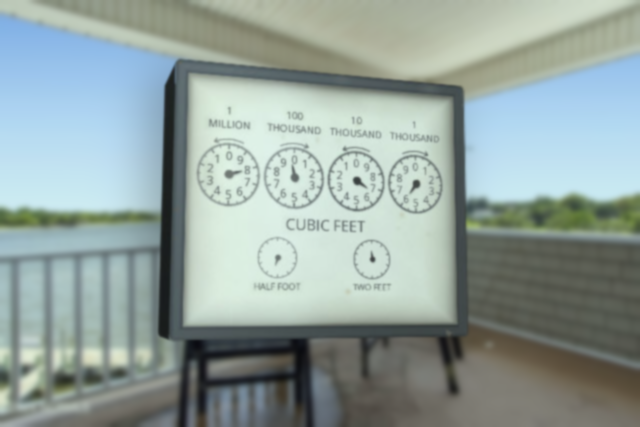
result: 796600 ft³
